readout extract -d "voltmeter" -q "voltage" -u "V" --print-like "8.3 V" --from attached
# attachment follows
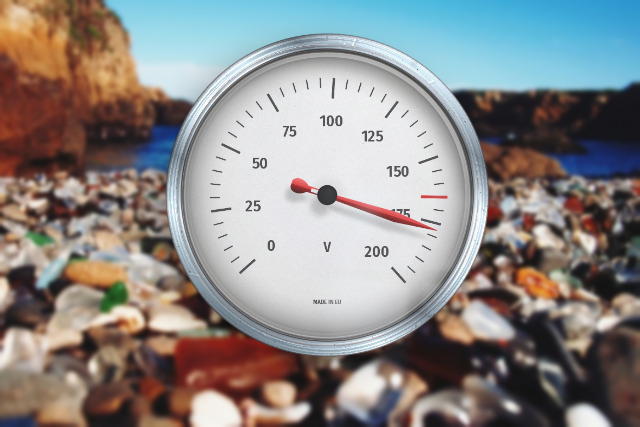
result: 177.5 V
